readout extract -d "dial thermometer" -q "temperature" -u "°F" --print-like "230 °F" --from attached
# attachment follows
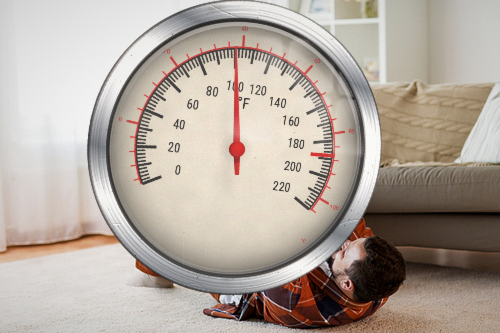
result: 100 °F
